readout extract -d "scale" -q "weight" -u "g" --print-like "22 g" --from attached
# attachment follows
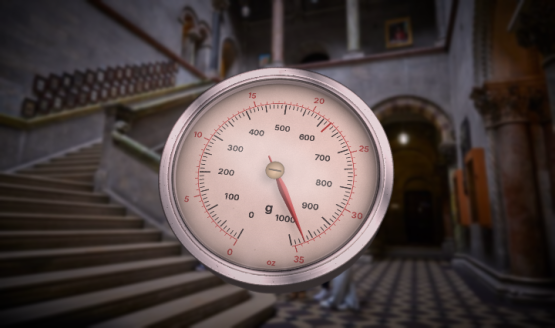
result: 970 g
